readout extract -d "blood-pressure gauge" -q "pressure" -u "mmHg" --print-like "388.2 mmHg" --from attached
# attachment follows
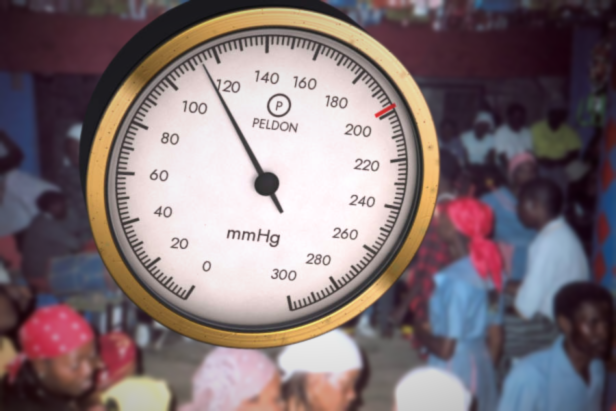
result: 114 mmHg
